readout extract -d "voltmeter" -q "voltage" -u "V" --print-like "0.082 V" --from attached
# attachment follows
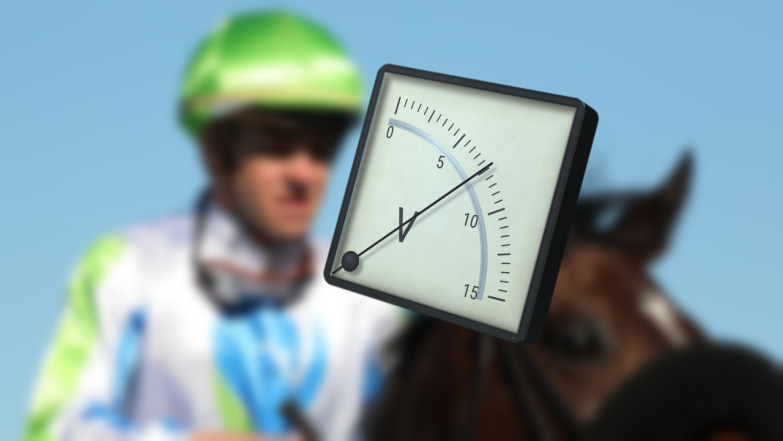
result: 7.5 V
